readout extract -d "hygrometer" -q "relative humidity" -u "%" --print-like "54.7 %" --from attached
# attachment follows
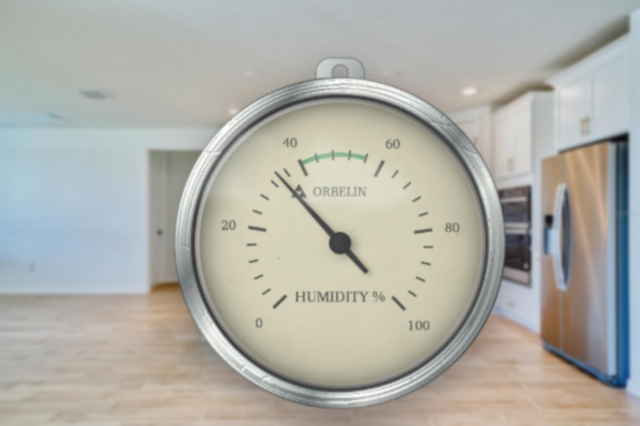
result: 34 %
